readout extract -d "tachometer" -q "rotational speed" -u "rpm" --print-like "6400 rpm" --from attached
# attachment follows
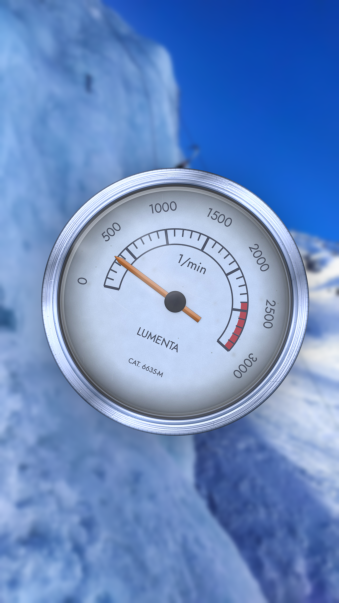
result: 350 rpm
